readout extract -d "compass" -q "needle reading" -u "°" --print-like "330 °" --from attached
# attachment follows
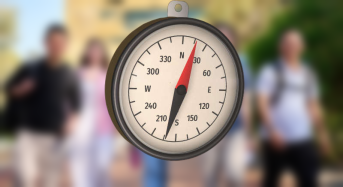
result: 15 °
